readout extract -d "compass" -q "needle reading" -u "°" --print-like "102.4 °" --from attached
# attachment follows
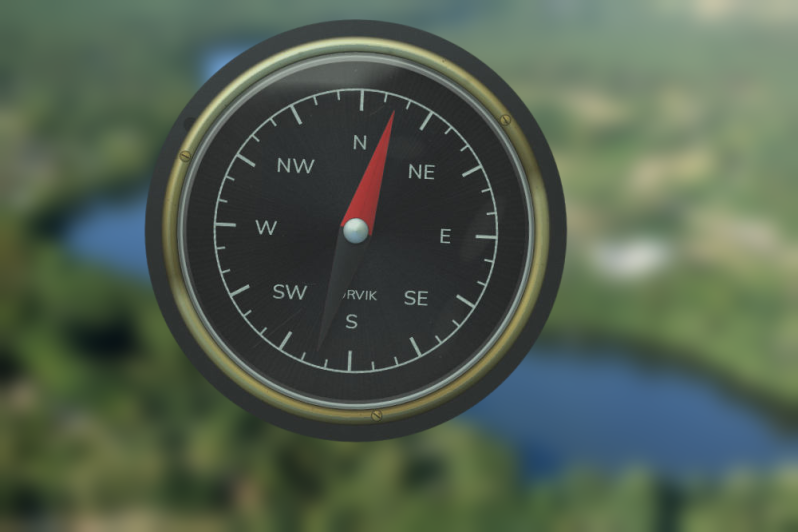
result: 15 °
